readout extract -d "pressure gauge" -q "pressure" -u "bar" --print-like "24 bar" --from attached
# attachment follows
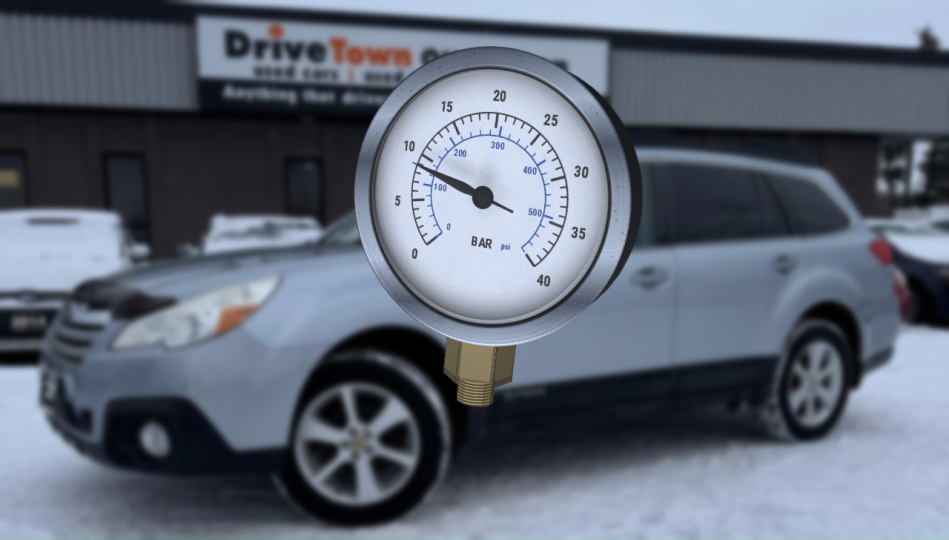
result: 9 bar
